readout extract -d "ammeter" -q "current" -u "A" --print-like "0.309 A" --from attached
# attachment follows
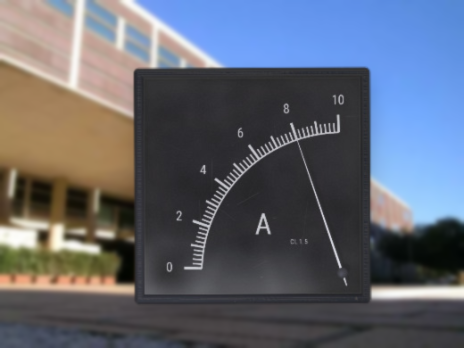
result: 8 A
